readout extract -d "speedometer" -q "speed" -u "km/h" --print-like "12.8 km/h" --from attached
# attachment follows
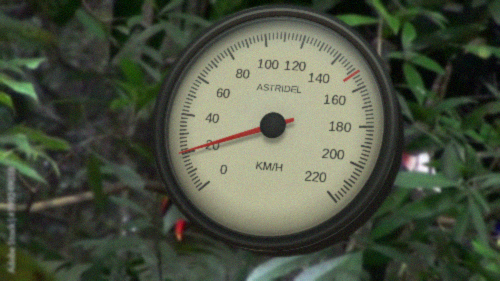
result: 20 km/h
